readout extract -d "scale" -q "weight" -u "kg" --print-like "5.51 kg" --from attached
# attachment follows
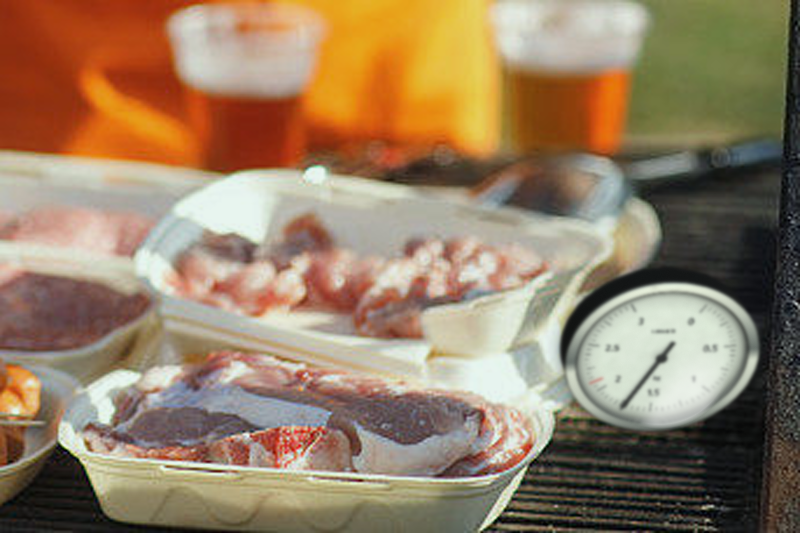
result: 1.75 kg
